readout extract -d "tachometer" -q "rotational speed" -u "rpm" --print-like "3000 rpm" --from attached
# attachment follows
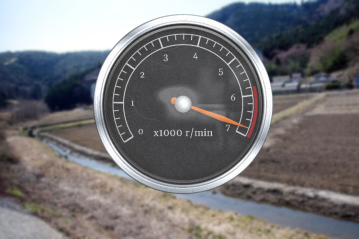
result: 6800 rpm
